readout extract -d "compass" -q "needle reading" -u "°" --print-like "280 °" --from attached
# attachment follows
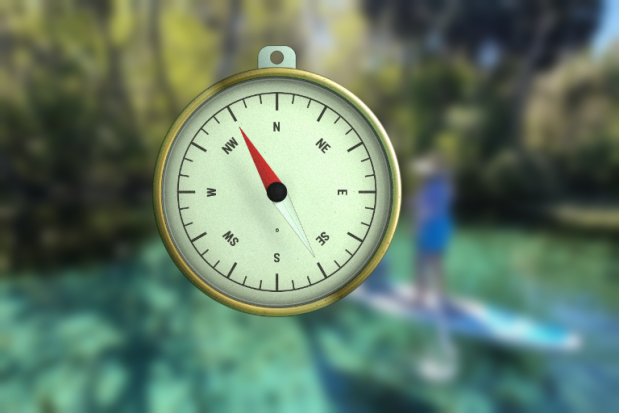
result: 330 °
